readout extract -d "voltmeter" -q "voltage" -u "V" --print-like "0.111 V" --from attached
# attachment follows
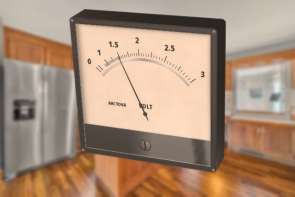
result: 1.5 V
